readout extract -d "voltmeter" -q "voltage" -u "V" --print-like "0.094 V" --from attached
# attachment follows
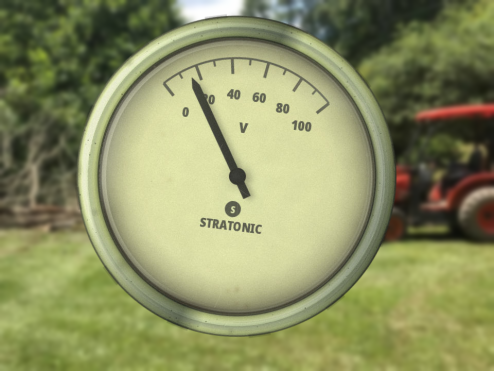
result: 15 V
